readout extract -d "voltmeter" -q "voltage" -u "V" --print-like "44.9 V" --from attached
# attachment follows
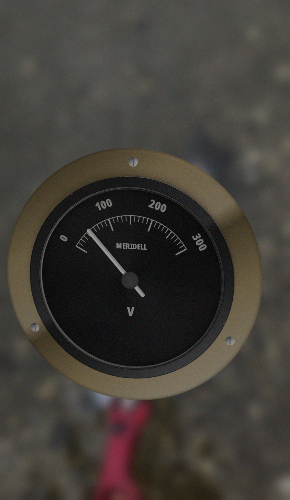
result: 50 V
